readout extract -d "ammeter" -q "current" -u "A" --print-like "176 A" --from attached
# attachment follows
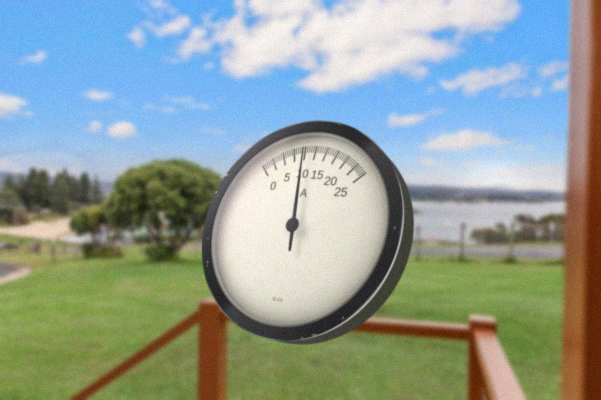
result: 10 A
